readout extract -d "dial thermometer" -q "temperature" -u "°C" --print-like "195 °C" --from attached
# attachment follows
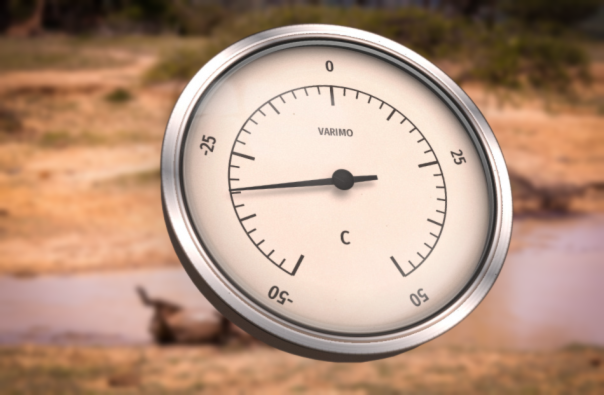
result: -32.5 °C
